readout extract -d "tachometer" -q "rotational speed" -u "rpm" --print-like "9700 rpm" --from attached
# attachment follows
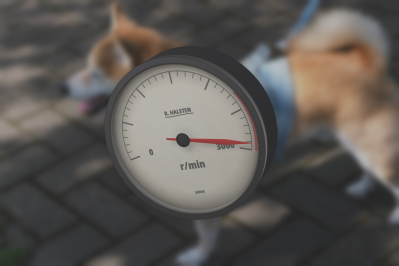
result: 2900 rpm
